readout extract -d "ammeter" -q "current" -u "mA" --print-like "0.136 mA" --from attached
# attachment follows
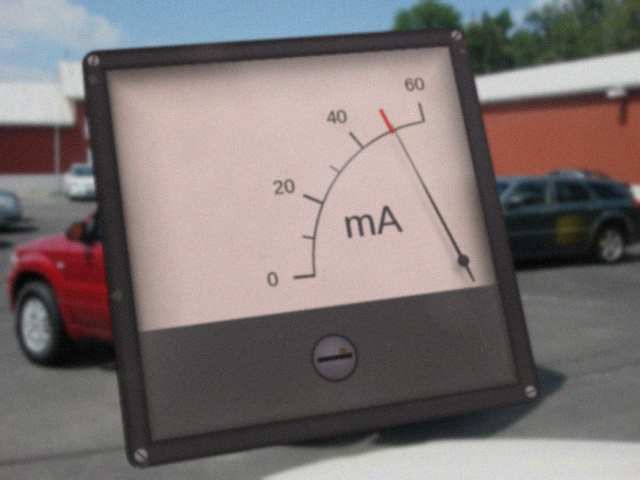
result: 50 mA
